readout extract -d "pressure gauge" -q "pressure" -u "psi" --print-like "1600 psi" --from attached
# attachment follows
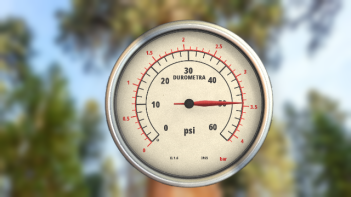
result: 50 psi
